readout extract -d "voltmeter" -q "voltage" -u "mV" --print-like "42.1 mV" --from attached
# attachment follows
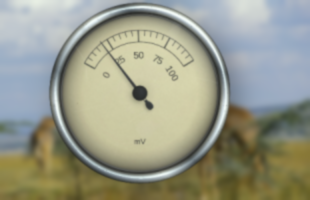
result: 20 mV
